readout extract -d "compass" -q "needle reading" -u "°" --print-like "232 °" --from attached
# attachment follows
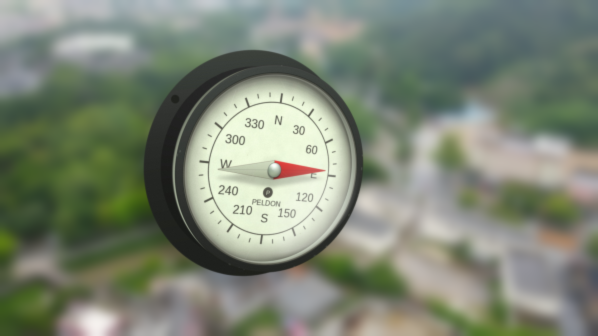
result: 85 °
